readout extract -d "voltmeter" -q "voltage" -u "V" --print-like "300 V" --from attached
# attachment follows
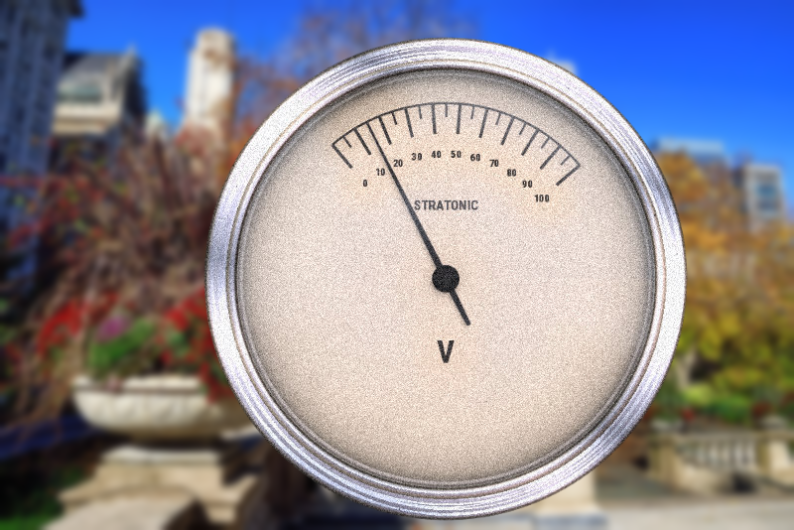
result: 15 V
